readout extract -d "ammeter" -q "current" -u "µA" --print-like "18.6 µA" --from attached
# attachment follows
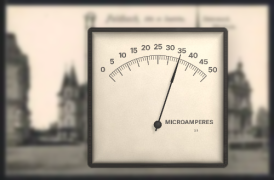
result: 35 µA
